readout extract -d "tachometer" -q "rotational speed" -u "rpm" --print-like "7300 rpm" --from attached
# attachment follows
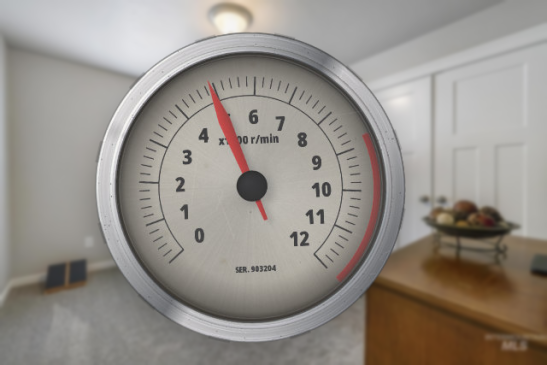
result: 4900 rpm
